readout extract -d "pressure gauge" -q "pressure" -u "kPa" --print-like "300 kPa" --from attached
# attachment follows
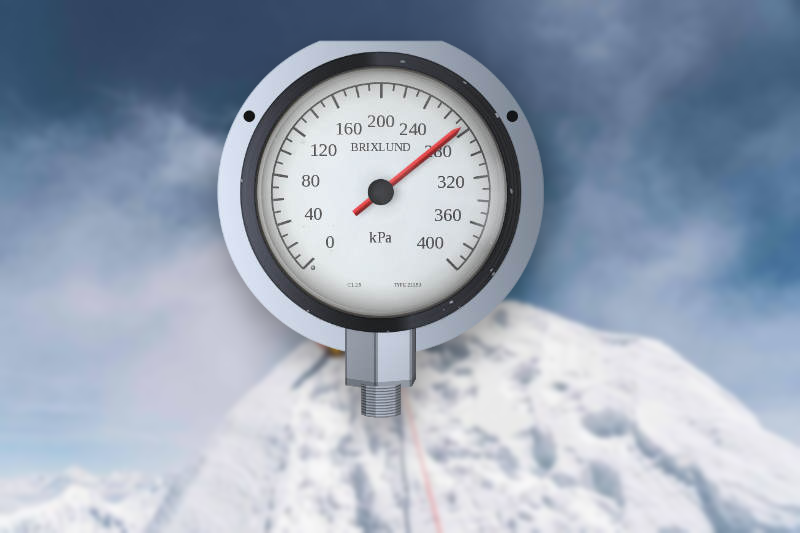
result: 275 kPa
